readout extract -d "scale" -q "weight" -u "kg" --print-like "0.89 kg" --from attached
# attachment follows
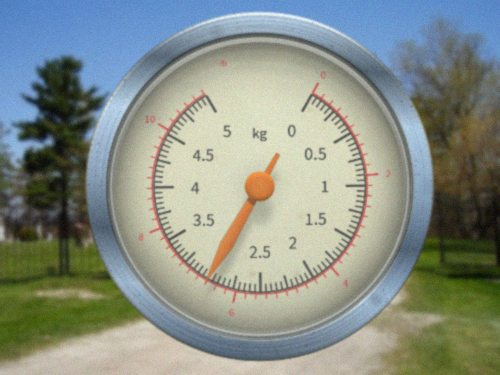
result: 3 kg
